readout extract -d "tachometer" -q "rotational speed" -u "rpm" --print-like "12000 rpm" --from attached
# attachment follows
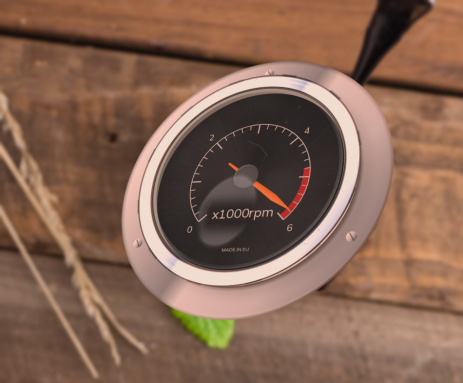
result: 5800 rpm
